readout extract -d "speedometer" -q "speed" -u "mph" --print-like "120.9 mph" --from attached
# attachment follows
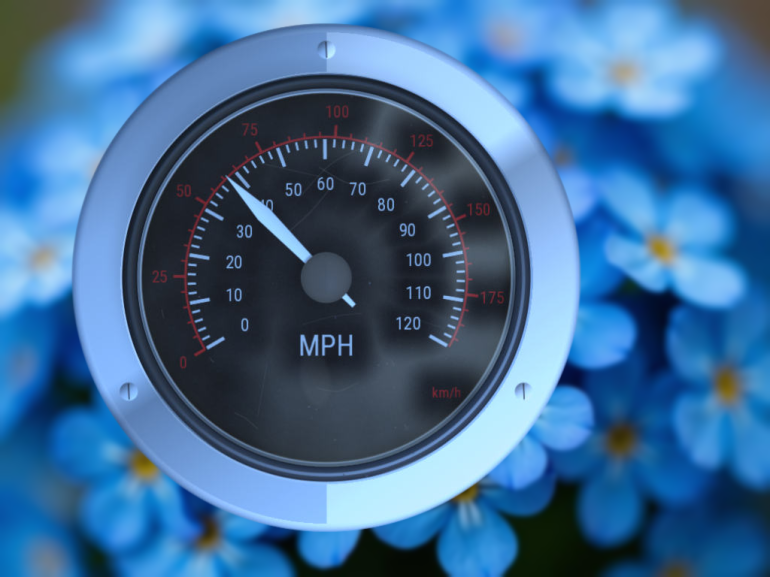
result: 38 mph
